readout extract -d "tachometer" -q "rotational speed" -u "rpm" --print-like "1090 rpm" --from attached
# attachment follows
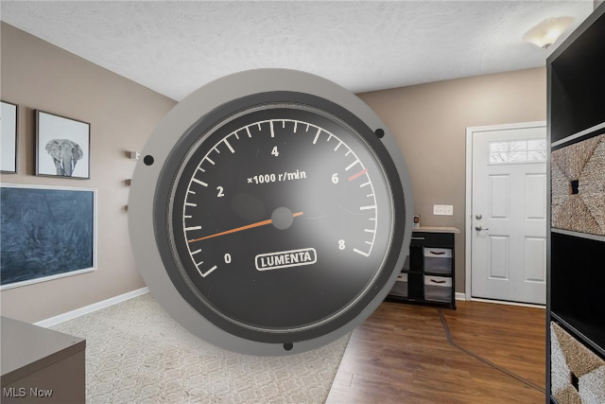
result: 750 rpm
